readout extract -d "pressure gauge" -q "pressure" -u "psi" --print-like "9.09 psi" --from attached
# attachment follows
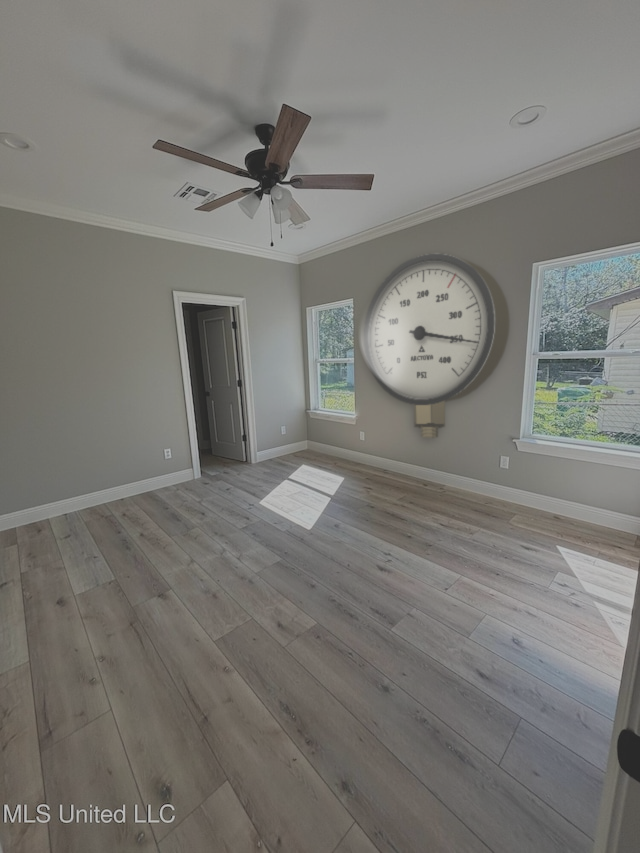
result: 350 psi
